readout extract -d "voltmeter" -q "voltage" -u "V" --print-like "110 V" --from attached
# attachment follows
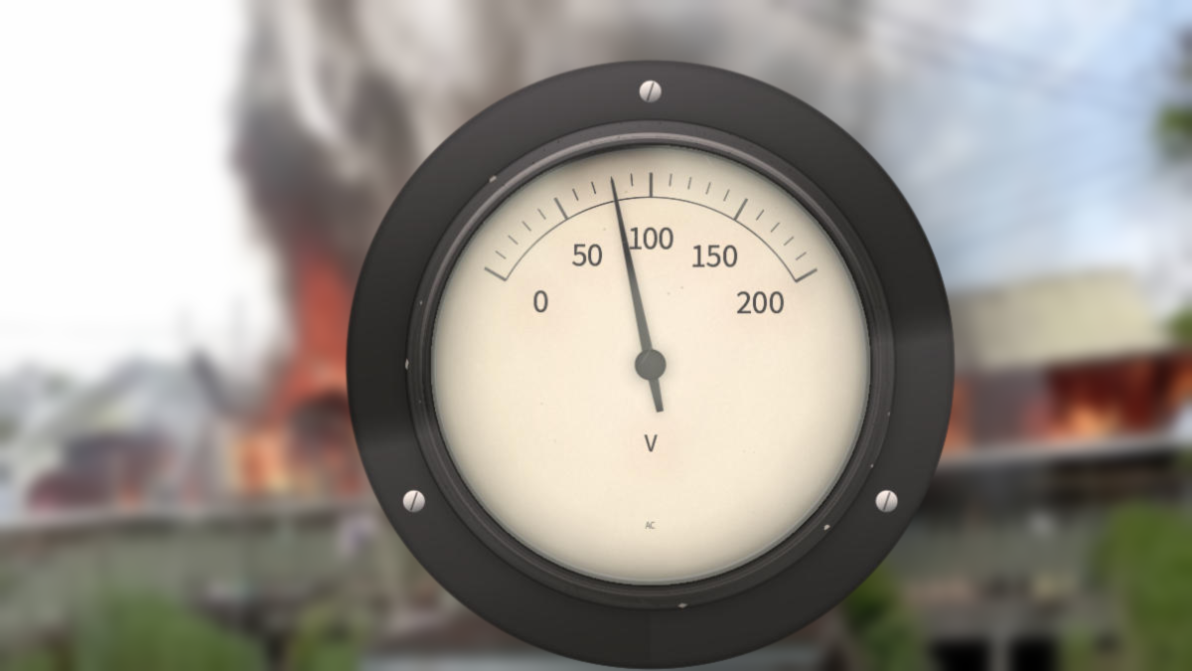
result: 80 V
